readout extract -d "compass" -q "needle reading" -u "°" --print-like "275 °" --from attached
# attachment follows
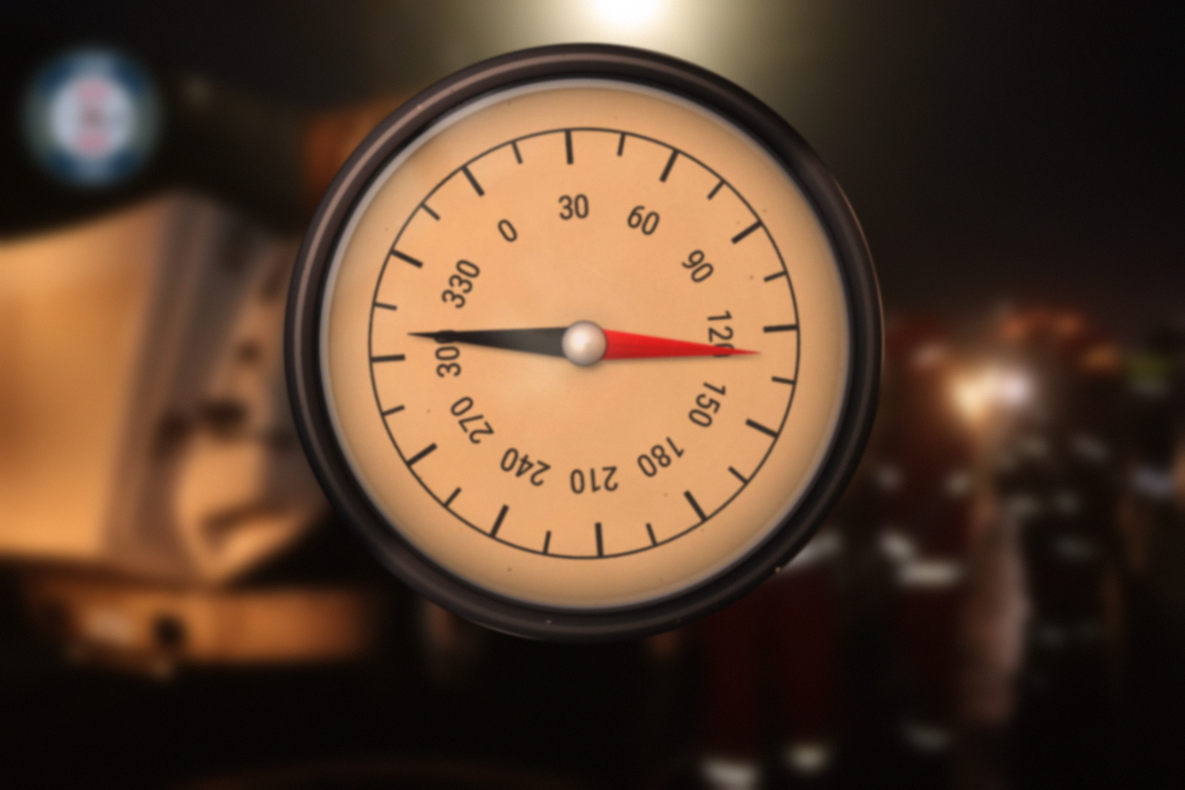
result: 127.5 °
